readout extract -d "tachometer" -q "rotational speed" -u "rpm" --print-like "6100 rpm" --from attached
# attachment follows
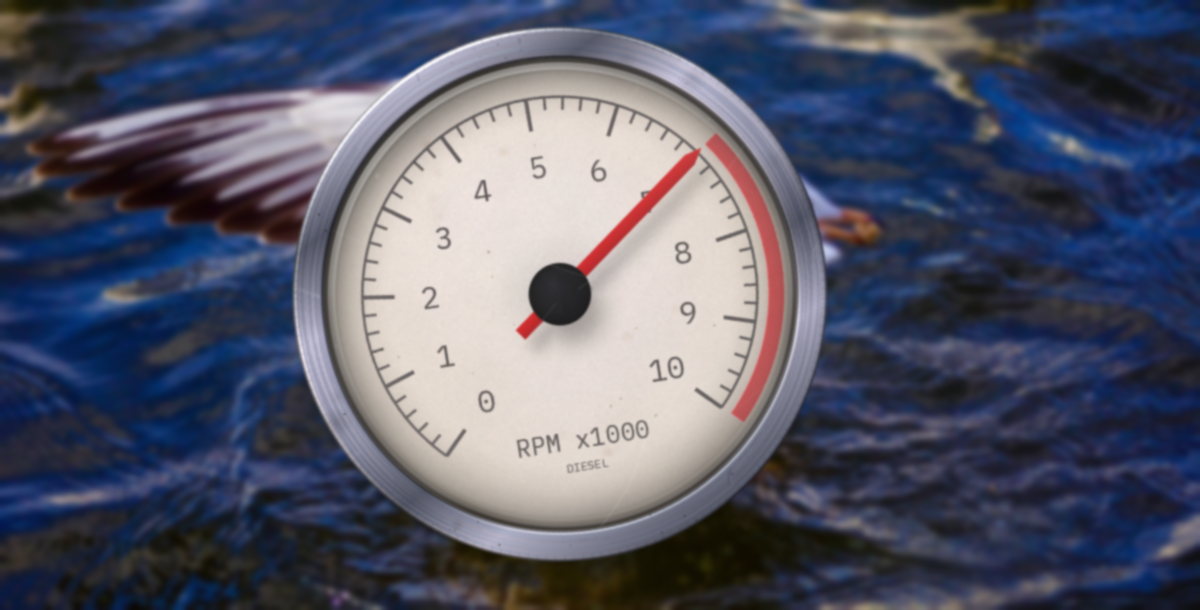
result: 7000 rpm
